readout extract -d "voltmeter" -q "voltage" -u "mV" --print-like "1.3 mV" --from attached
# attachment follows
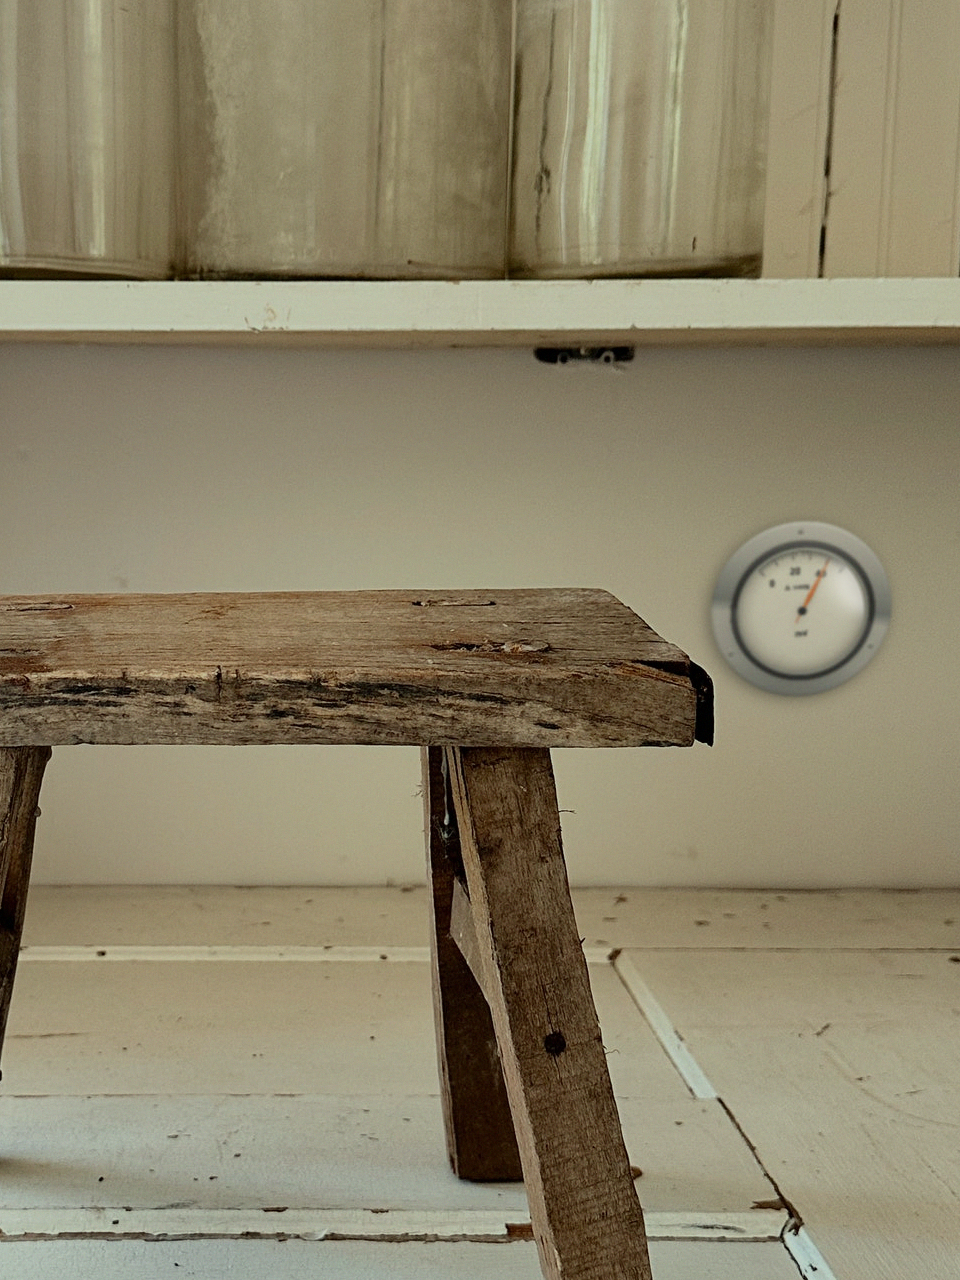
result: 40 mV
